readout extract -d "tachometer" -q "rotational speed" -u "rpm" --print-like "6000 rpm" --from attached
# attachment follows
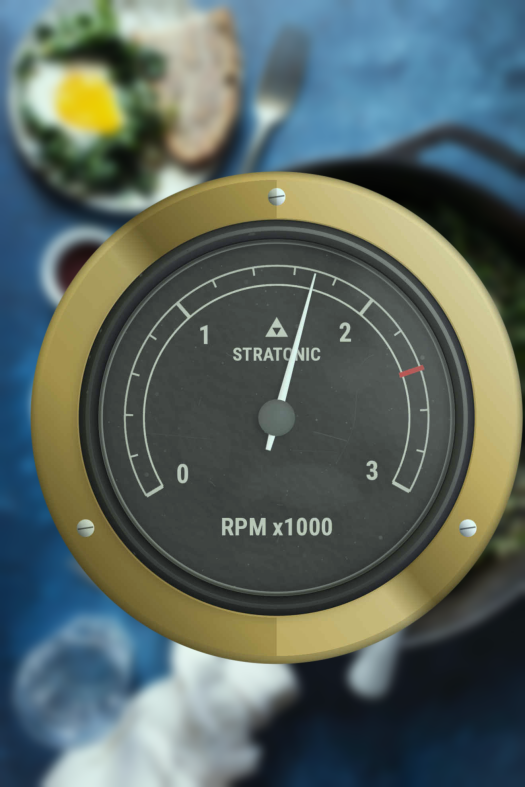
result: 1700 rpm
